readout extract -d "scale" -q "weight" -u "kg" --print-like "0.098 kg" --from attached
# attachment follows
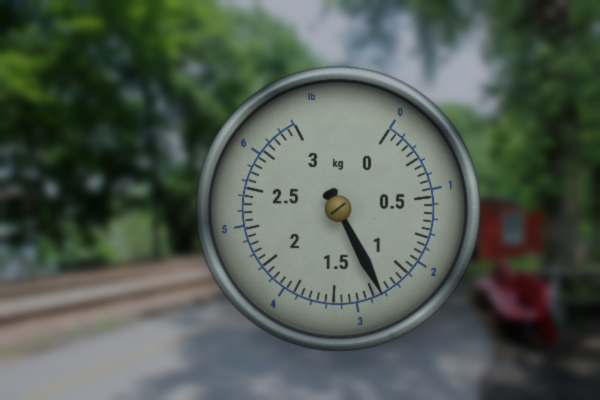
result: 1.2 kg
